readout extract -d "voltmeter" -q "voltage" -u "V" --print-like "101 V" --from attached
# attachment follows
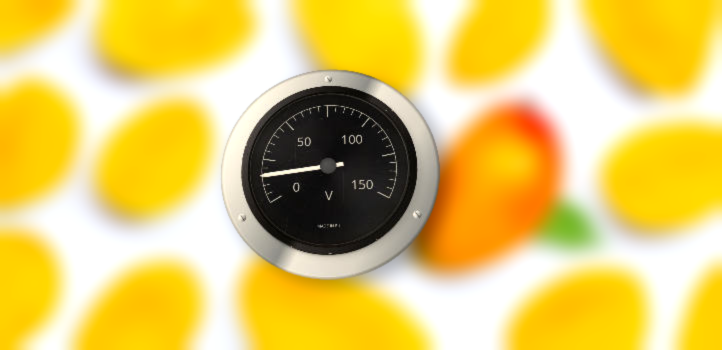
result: 15 V
